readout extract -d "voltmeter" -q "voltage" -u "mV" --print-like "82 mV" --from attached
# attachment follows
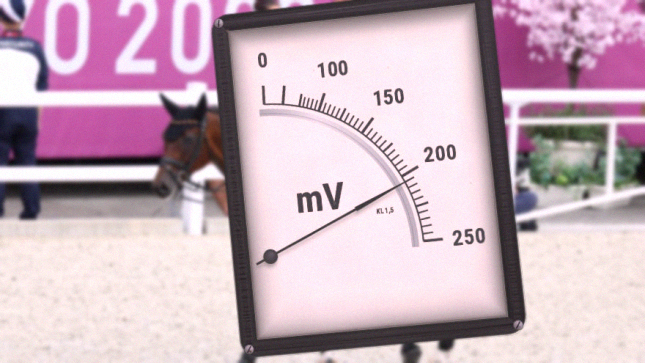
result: 205 mV
